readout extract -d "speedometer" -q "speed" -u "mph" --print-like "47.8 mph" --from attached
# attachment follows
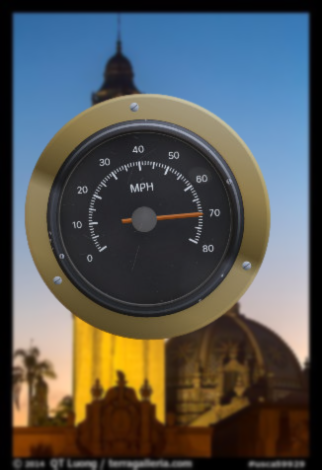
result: 70 mph
